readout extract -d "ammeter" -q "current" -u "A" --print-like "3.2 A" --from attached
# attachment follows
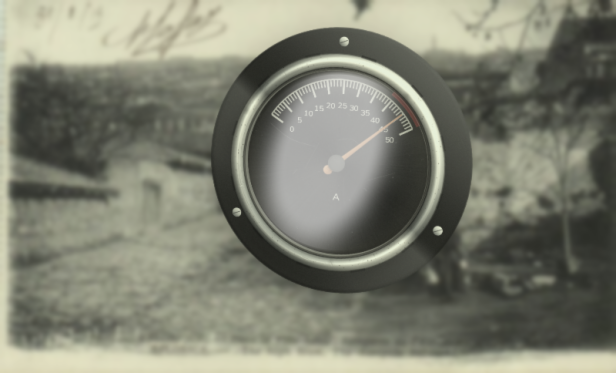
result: 45 A
